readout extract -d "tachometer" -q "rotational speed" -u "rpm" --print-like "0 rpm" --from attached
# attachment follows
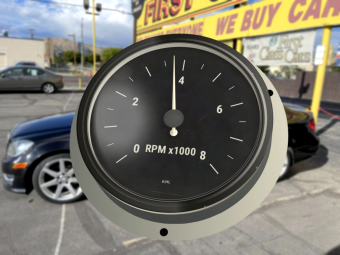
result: 3750 rpm
